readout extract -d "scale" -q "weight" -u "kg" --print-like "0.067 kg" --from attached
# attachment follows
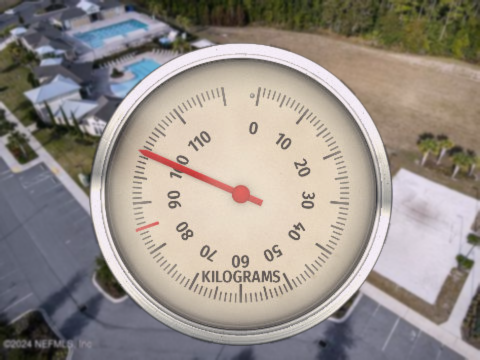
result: 100 kg
